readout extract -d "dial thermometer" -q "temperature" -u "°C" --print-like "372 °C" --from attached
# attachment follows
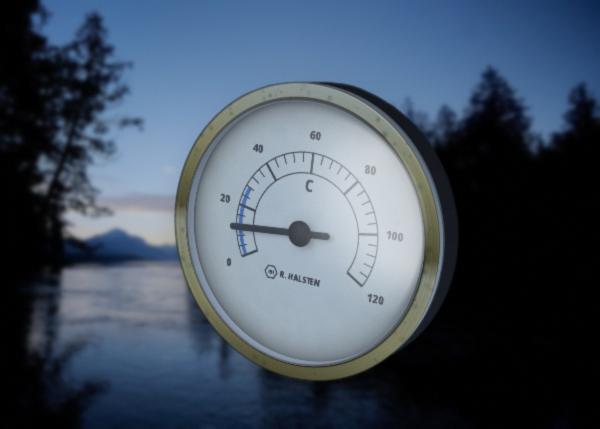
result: 12 °C
